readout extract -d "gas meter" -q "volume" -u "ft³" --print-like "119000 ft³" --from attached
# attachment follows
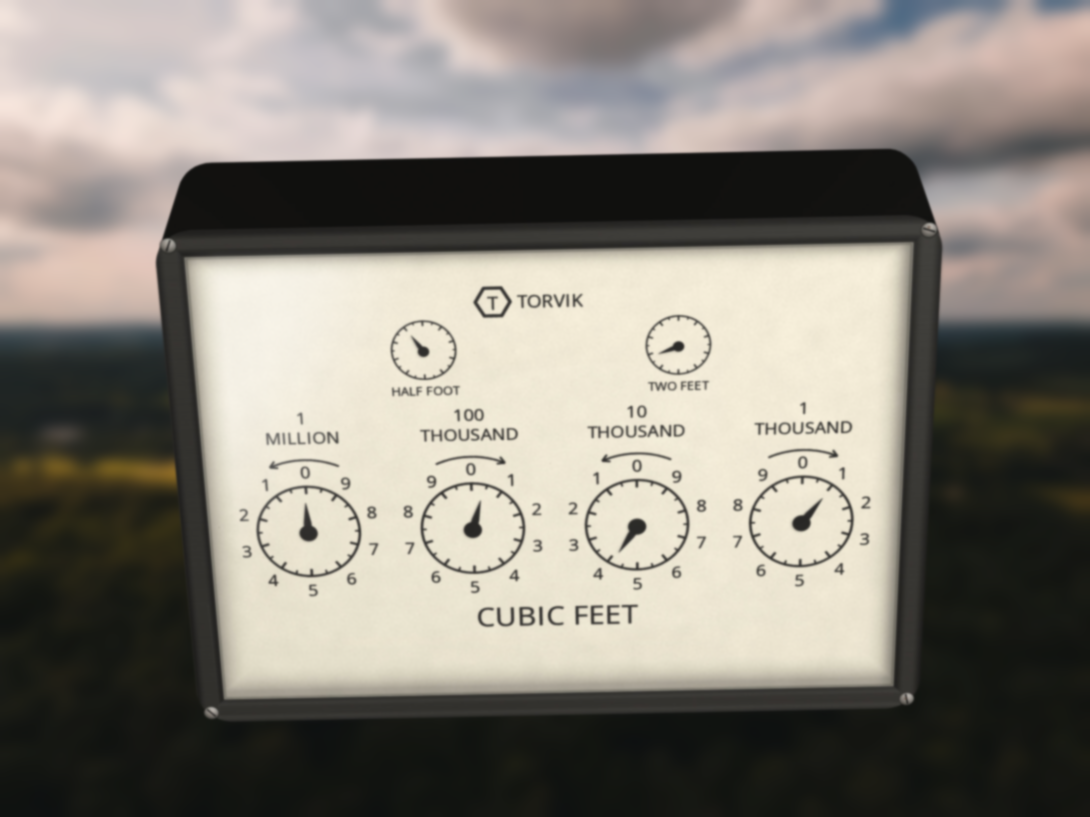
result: 4100 ft³
